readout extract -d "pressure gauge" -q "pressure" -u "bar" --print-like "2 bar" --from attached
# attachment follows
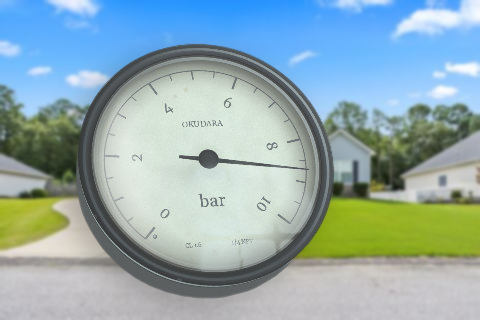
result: 8.75 bar
